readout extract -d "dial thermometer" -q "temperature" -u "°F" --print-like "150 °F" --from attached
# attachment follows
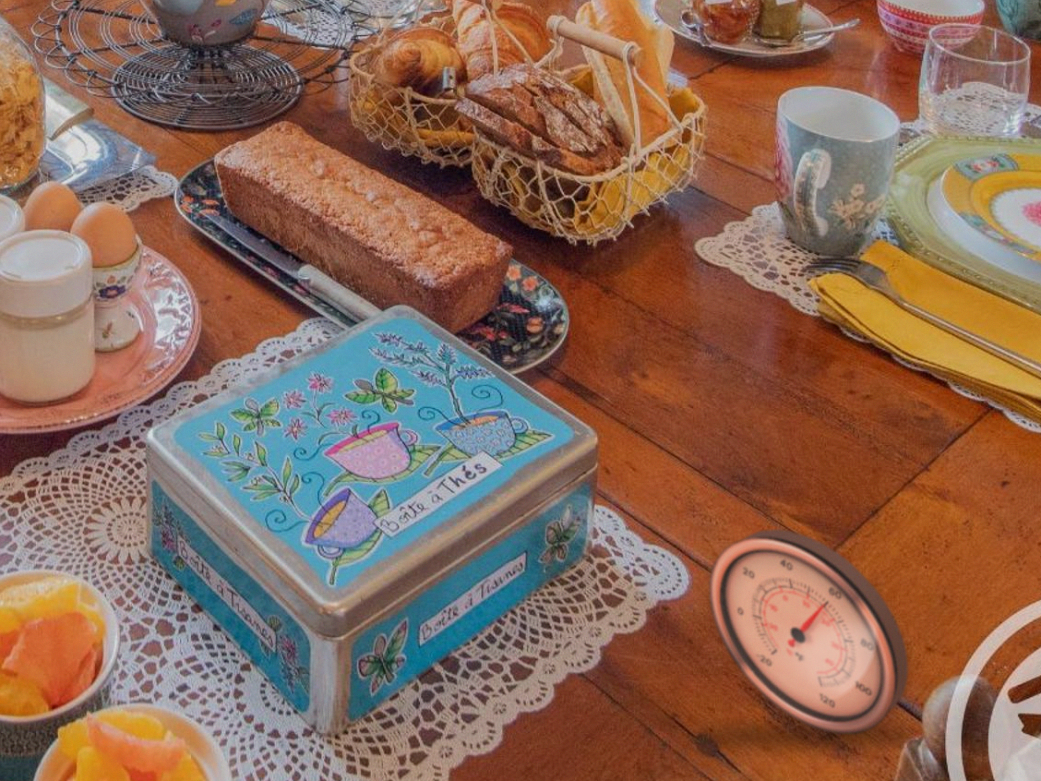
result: 60 °F
